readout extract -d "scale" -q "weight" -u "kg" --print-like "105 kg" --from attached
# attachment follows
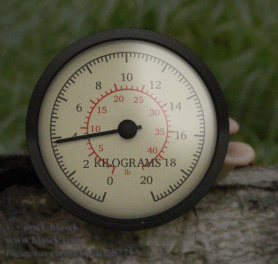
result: 3.8 kg
